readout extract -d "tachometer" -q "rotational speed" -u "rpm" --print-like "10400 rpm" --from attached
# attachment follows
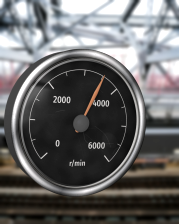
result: 3500 rpm
